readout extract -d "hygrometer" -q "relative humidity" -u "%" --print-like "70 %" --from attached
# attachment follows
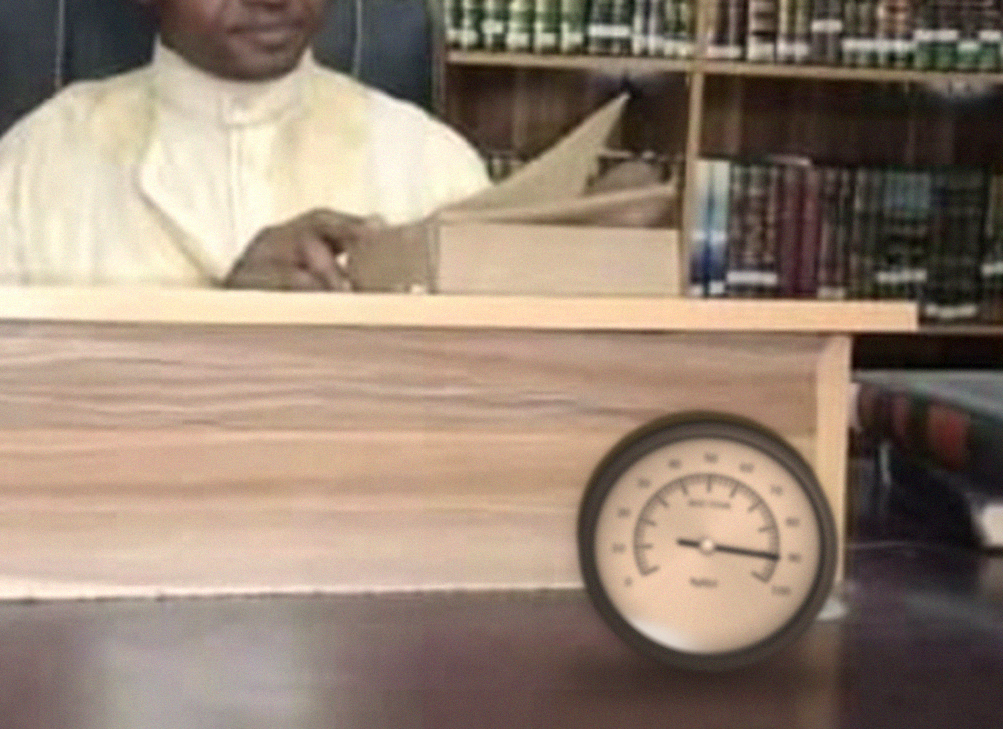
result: 90 %
